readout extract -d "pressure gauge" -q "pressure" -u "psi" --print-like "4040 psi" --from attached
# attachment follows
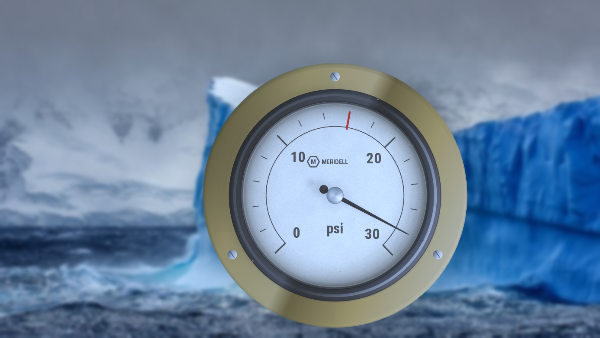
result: 28 psi
